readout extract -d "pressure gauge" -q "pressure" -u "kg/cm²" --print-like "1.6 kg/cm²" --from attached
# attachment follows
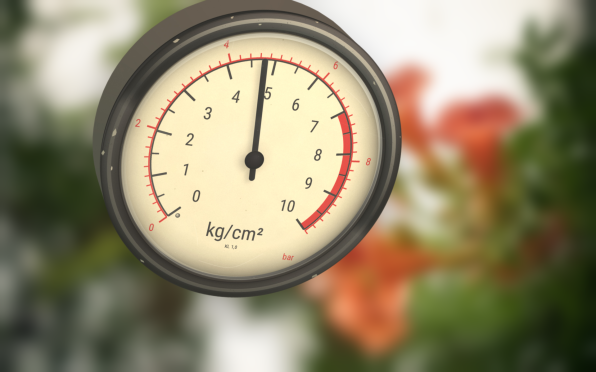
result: 4.75 kg/cm²
